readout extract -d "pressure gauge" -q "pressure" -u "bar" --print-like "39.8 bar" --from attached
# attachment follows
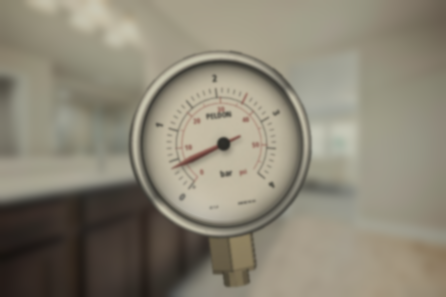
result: 0.4 bar
